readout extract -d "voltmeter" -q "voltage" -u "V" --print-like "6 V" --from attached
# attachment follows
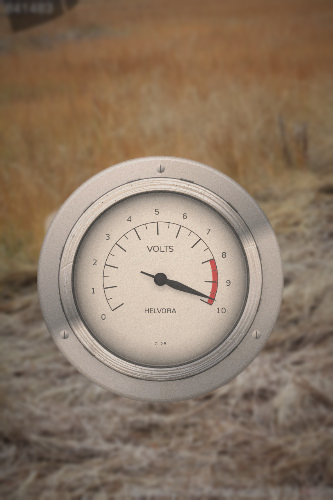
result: 9.75 V
